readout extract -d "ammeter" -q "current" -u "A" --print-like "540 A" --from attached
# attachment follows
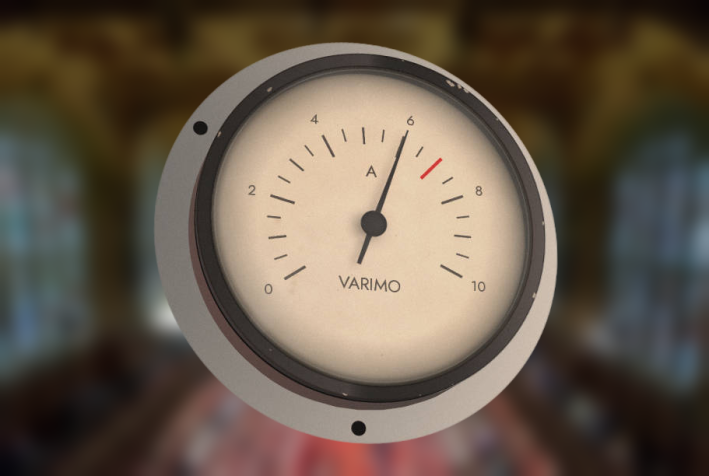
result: 6 A
